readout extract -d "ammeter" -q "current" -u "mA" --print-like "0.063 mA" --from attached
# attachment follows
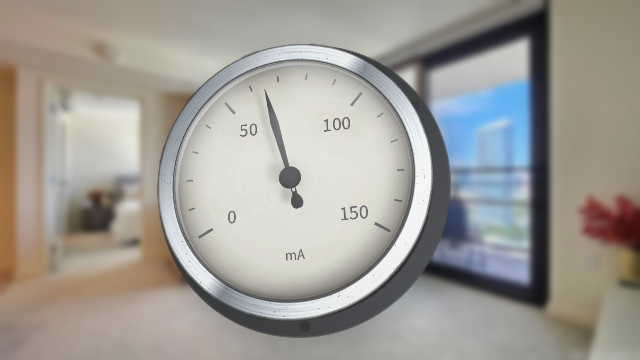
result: 65 mA
